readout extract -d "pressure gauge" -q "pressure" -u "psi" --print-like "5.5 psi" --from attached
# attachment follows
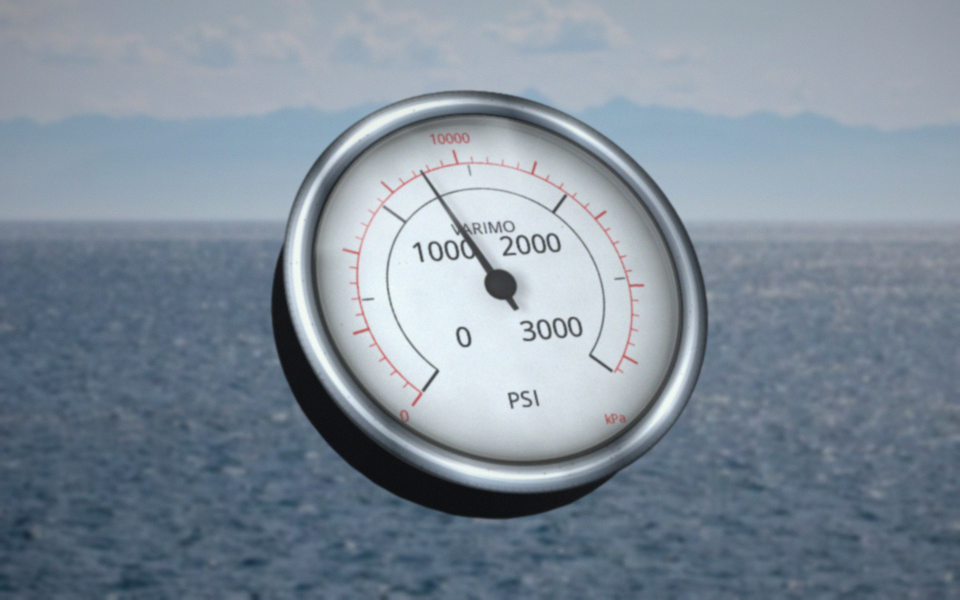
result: 1250 psi
